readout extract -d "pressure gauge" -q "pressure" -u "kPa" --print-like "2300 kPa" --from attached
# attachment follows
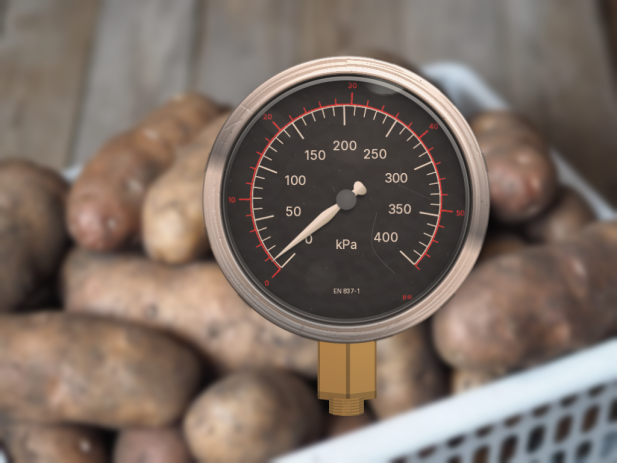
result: 10 kPa
